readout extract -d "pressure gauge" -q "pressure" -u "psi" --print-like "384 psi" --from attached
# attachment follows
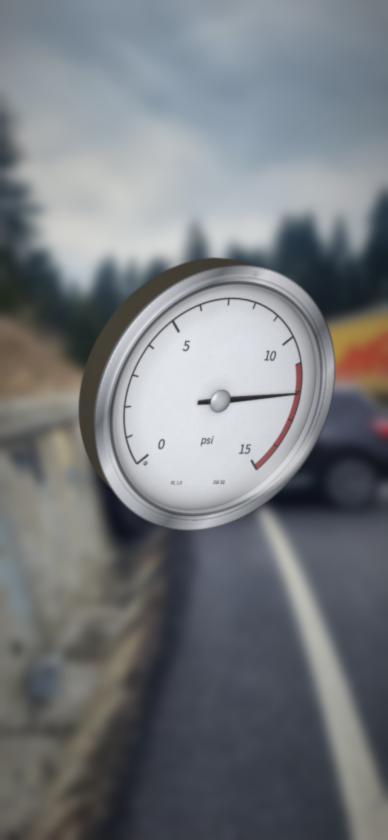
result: 12 psi
